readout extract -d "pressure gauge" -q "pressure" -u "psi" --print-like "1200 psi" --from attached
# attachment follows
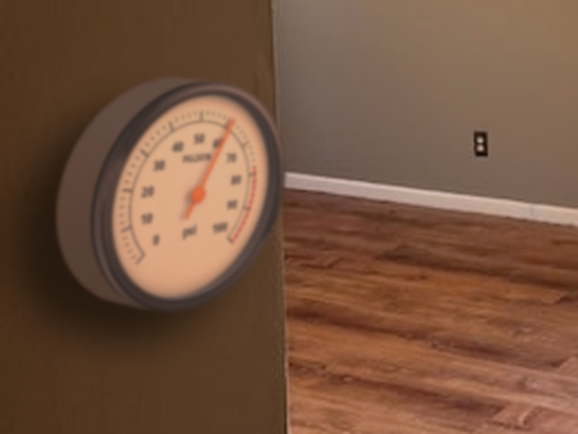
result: 60 psi
